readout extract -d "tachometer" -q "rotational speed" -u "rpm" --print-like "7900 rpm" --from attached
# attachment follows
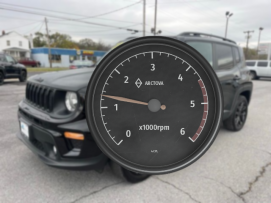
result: 1300 rpm
